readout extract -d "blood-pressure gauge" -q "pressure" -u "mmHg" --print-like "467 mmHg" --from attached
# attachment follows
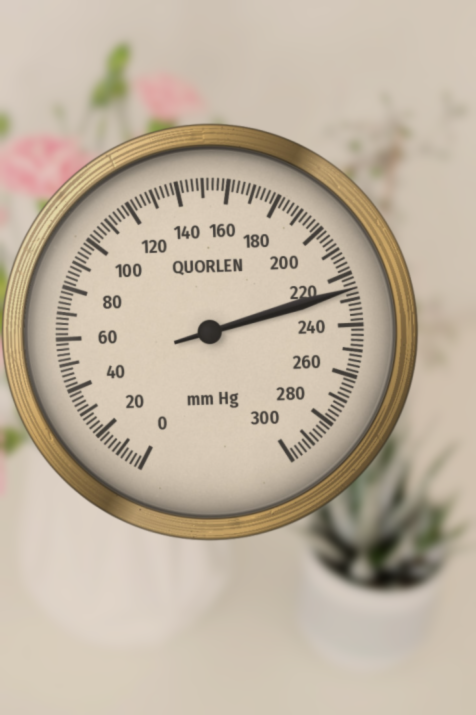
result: 226 mmHg
